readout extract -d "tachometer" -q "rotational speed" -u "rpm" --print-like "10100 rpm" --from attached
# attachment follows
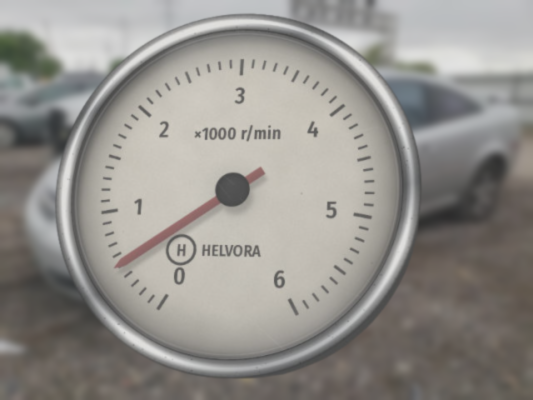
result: 500 rpm
